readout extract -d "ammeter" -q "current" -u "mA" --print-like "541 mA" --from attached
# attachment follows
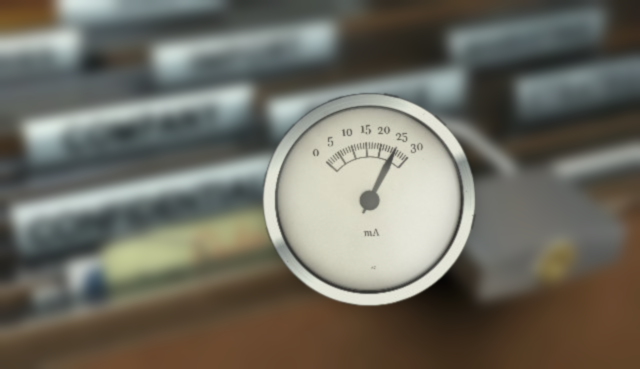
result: 25 mA
